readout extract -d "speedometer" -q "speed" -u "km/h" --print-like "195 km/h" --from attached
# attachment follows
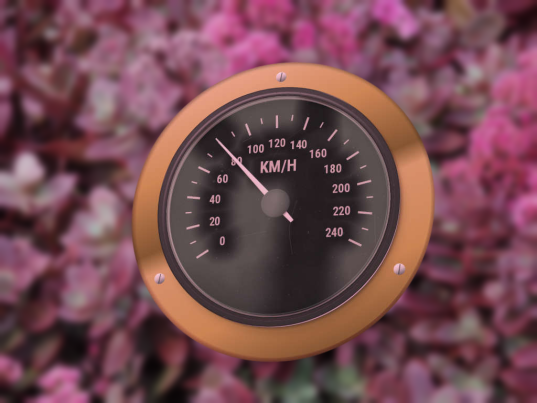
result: 80 km/h
